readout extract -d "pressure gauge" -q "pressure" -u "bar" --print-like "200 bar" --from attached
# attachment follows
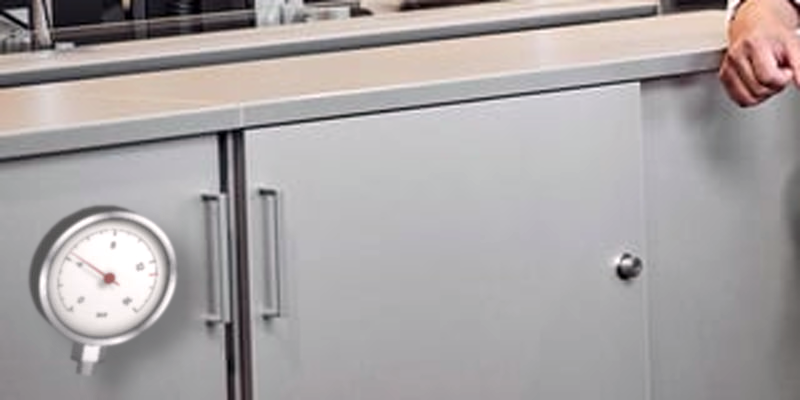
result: 4.5 bar
